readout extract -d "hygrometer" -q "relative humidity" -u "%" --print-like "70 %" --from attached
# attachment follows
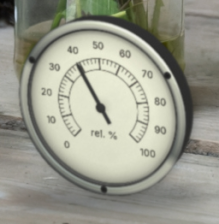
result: 40 %
